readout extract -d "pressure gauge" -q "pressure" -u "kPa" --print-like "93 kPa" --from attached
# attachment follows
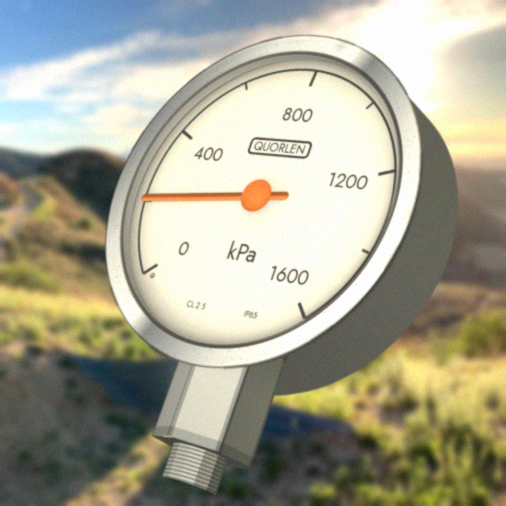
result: 200 kPa
